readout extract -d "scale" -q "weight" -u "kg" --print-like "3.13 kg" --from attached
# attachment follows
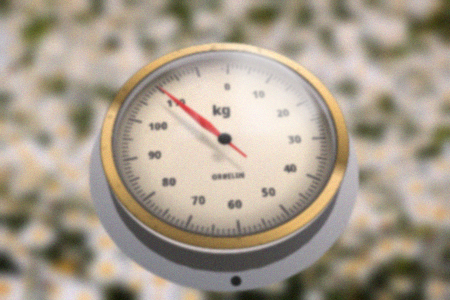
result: 110 kg
